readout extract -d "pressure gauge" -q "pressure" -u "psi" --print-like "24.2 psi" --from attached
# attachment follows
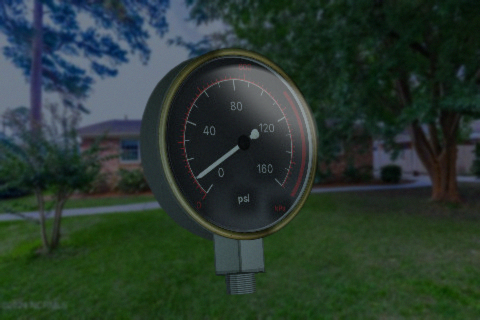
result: 10 psi
